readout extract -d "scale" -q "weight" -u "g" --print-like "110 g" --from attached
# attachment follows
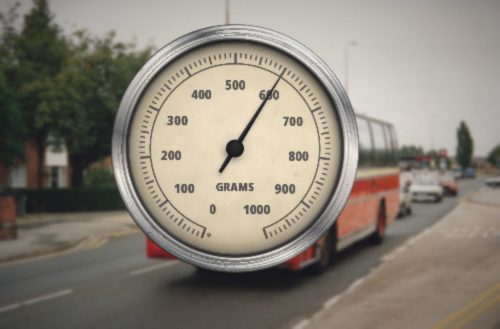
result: 600 g
